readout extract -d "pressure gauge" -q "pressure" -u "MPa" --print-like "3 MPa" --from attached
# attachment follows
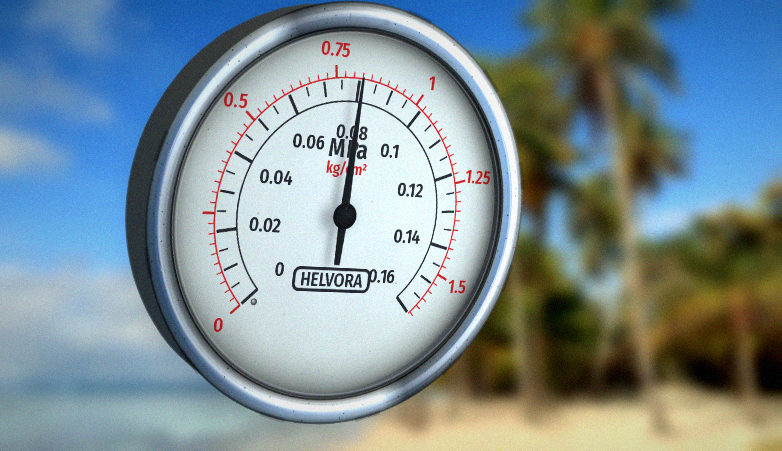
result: 0.08 MPa
